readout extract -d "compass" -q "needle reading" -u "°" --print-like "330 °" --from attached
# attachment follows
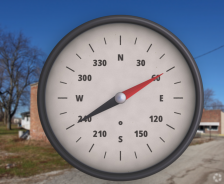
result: 60 °
